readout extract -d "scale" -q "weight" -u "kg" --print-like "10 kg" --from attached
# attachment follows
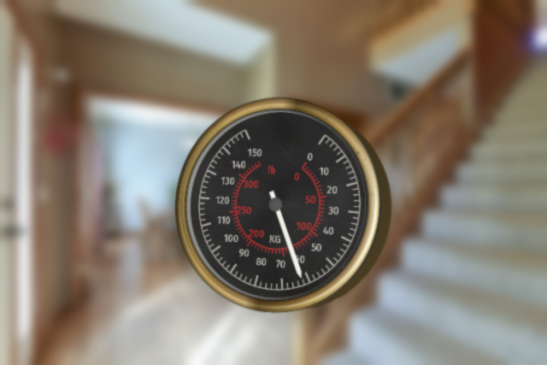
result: 62 kg
